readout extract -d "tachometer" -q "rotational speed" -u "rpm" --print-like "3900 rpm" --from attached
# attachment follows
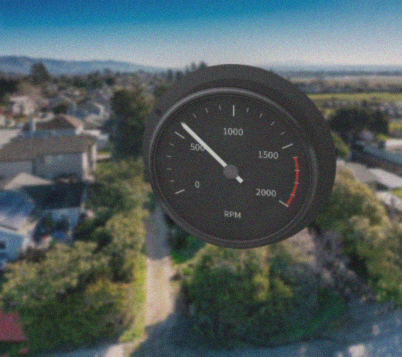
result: 600 rpm
